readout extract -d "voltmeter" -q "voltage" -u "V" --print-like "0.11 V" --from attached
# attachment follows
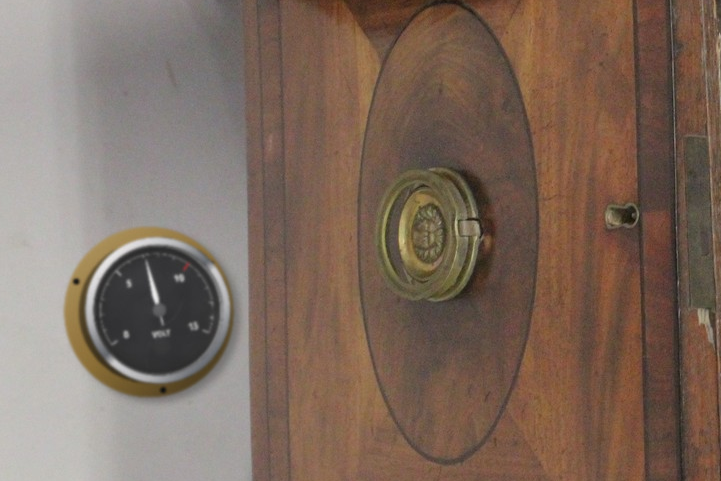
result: 7 V
